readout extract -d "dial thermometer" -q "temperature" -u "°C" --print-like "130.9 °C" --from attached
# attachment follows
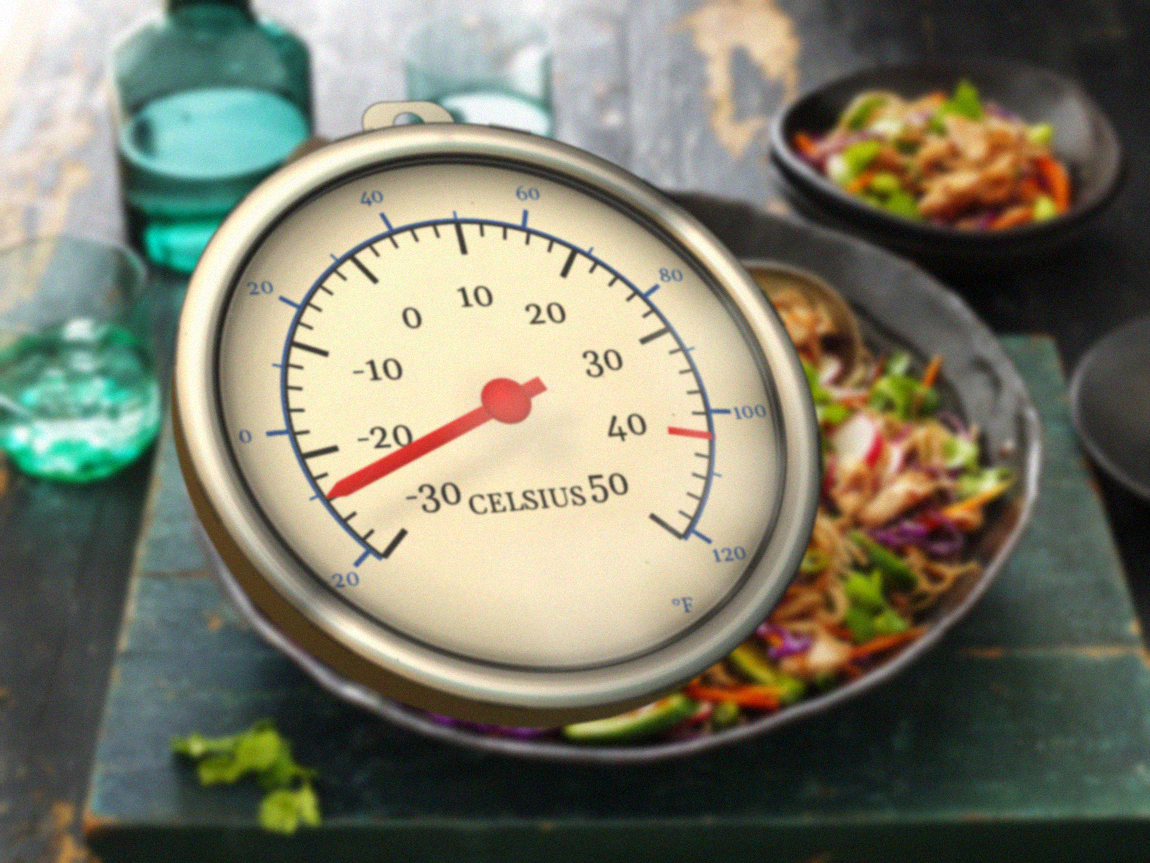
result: -24 °C
